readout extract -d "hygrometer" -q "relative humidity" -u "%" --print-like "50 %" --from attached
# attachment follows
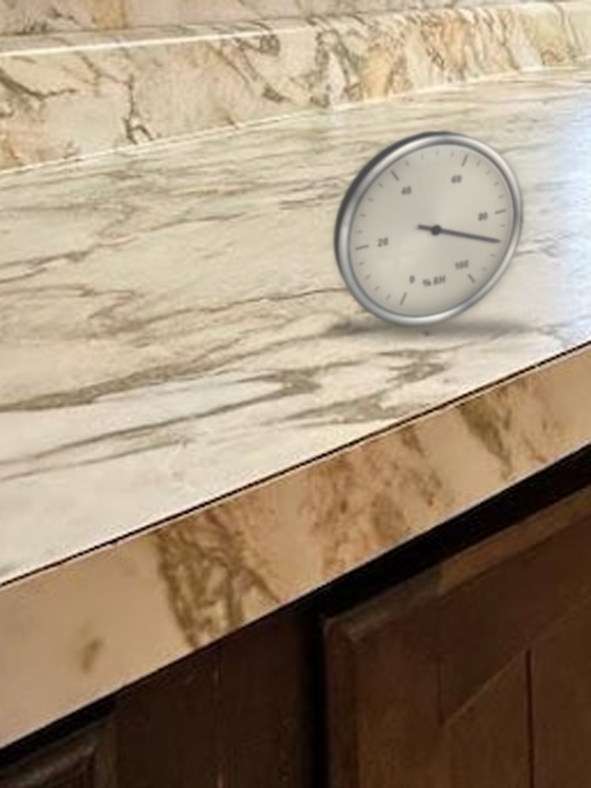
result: 88 %
